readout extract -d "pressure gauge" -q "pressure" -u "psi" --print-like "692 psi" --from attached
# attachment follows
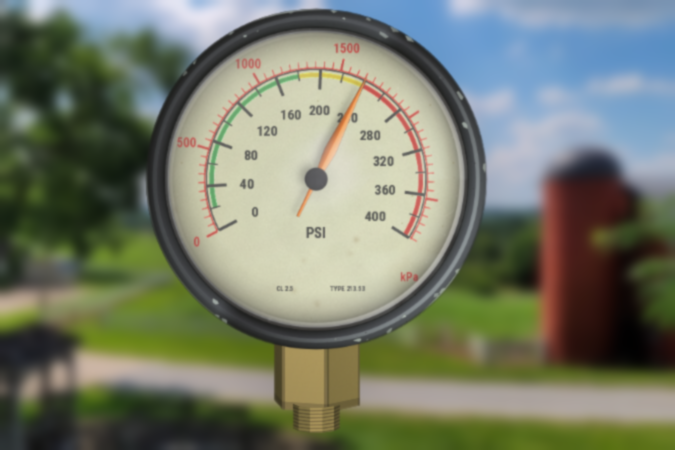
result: 240 psi
